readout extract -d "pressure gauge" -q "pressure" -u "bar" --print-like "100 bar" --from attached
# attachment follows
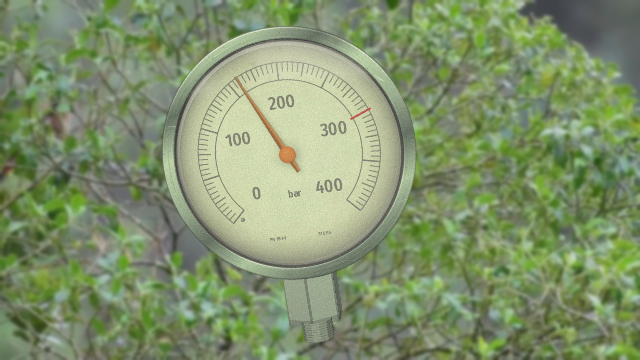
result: 160 bar
